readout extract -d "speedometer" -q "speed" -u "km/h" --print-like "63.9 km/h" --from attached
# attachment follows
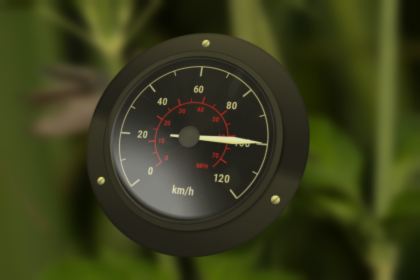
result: 100 km/h
